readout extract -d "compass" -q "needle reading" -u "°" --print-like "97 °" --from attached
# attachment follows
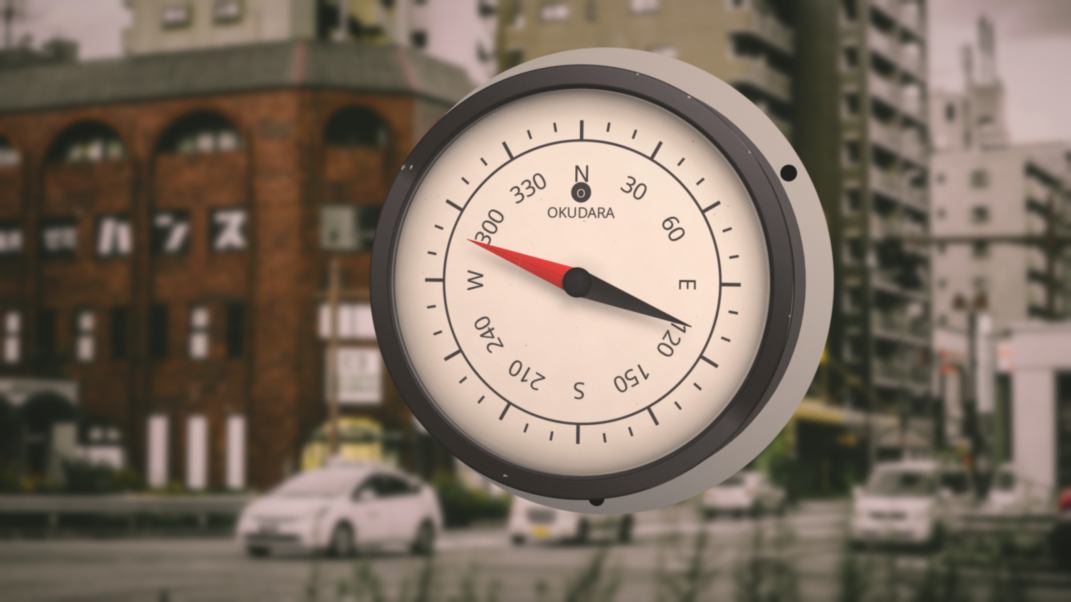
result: 290 °
